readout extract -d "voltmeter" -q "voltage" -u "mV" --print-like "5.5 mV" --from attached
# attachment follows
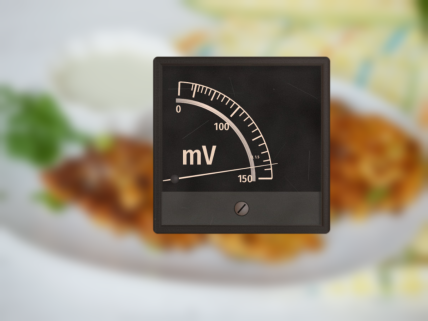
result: 142.5 mV
